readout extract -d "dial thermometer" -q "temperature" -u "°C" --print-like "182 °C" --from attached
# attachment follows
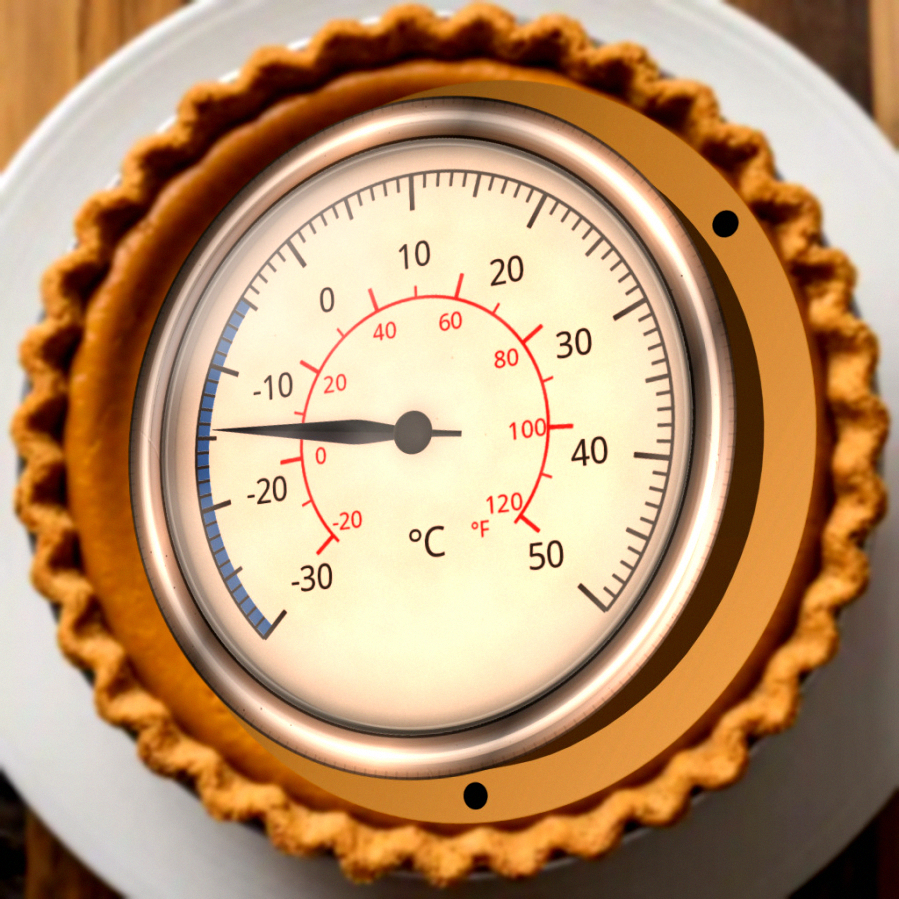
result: -14.5 °C
